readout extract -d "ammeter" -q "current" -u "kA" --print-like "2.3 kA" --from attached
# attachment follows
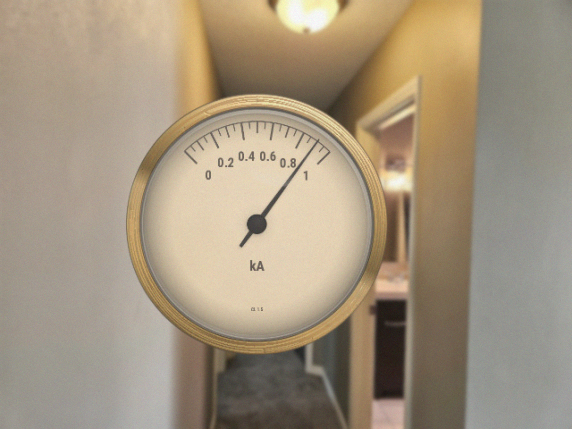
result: 0.9 kA
